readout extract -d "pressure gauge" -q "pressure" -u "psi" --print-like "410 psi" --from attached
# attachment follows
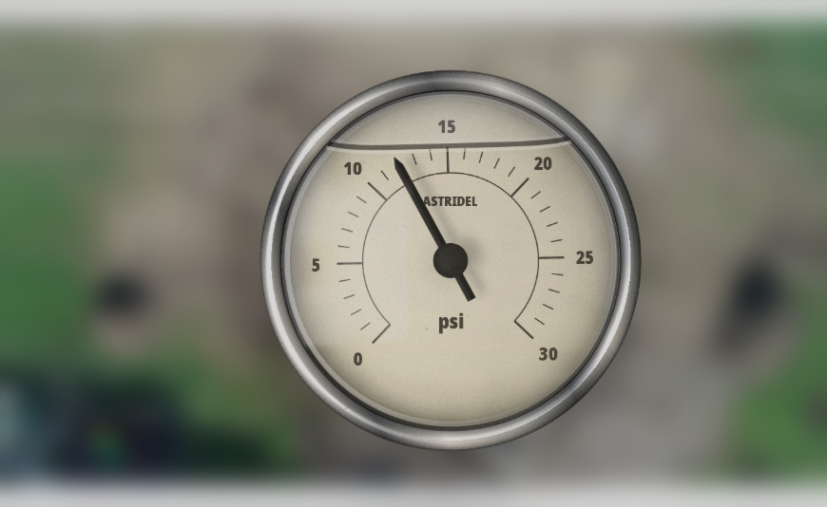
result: 12 psi
